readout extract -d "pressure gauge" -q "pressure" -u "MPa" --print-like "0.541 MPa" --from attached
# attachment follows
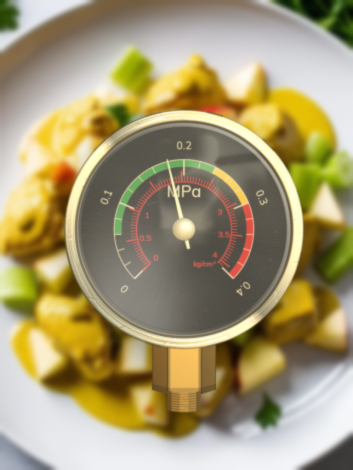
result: 0.18 MPa
